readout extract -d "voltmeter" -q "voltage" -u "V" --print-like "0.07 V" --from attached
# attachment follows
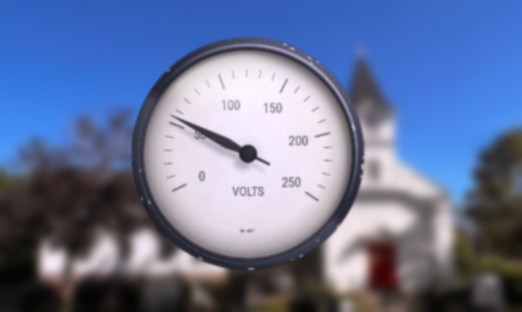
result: 55 V
